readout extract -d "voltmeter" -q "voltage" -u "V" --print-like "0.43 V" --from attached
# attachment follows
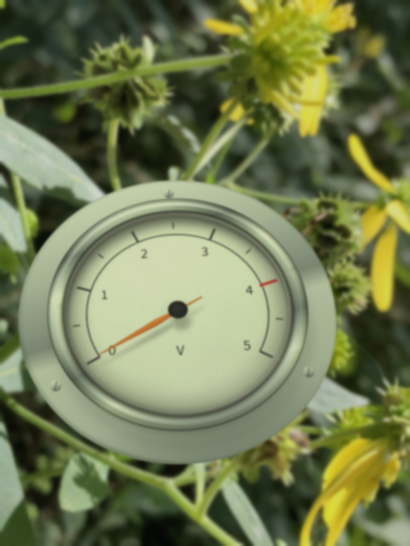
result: 0 V
